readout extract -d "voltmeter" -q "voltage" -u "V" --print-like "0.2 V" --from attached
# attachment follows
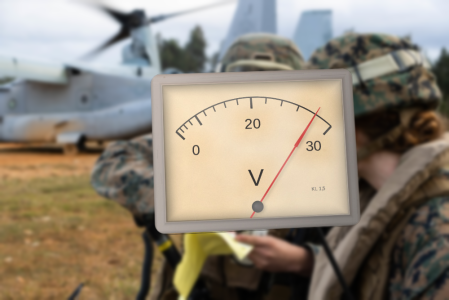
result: 28 V
